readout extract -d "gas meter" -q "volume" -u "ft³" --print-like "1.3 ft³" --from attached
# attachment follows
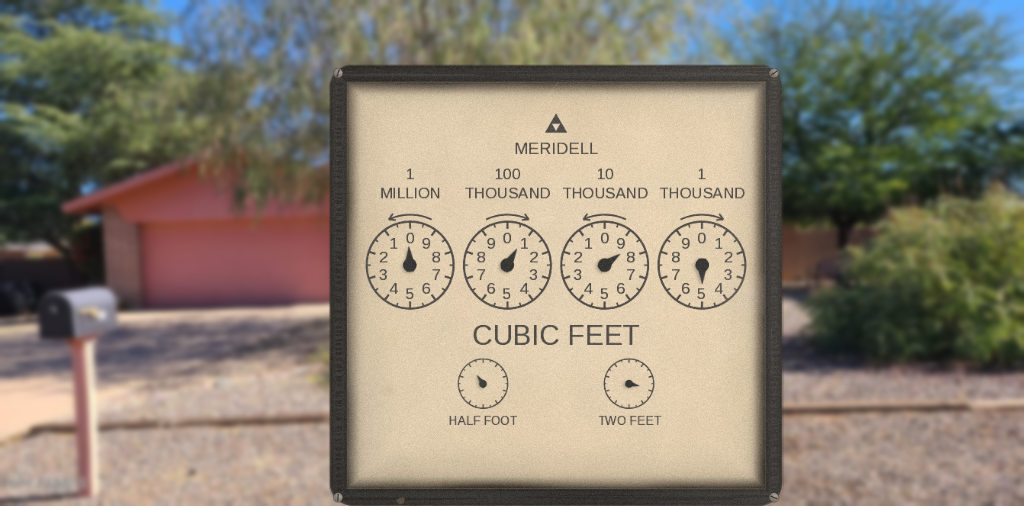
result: 8500 ft³
